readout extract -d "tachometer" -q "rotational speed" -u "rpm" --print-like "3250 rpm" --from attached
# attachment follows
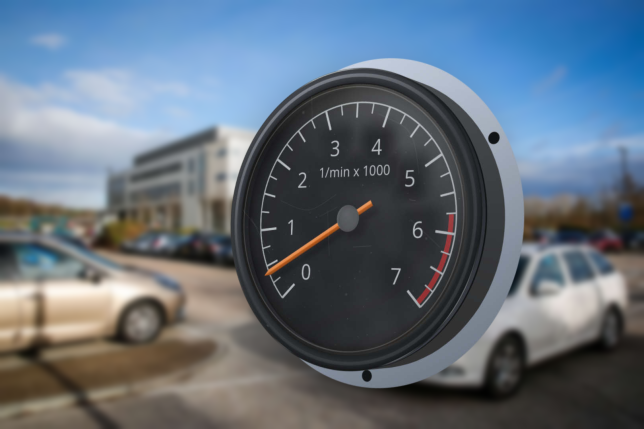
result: 375 rpm
